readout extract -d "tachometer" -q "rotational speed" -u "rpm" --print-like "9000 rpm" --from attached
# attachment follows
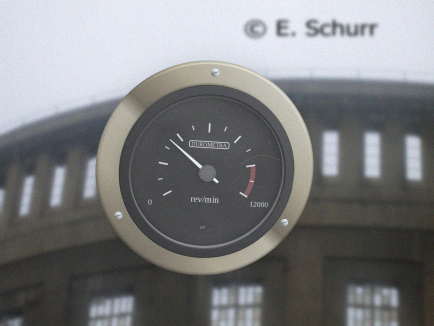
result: 3500 rpm
